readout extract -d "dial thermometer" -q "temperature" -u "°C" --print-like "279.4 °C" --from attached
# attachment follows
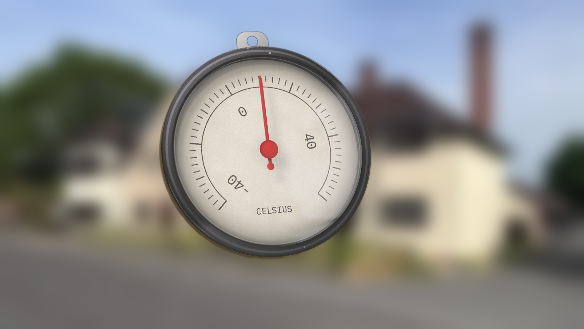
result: 10 °C
